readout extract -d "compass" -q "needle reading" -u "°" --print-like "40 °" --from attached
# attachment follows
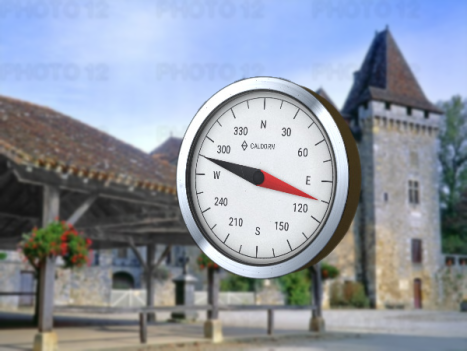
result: 105 °
